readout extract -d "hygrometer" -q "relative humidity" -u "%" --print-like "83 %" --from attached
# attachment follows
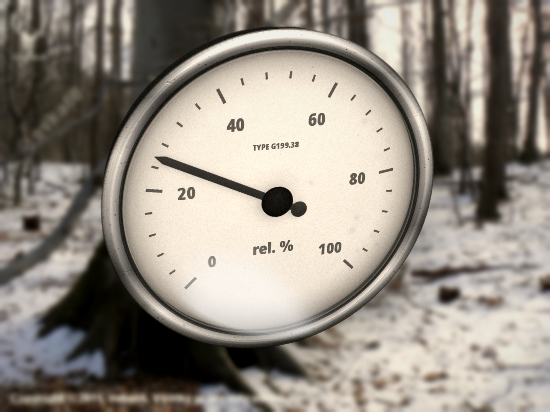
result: 26 %
